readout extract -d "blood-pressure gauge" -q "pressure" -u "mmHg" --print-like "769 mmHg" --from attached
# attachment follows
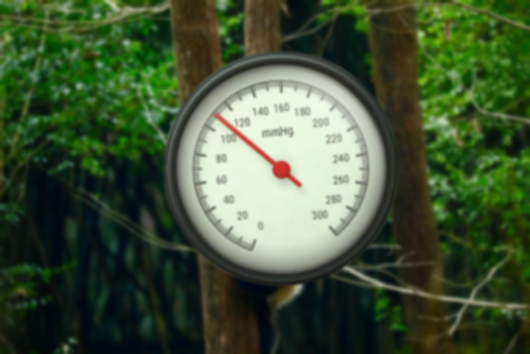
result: 110 mmHg
